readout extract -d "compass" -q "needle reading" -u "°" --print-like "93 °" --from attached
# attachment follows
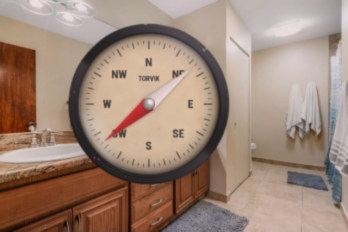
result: 230 °
